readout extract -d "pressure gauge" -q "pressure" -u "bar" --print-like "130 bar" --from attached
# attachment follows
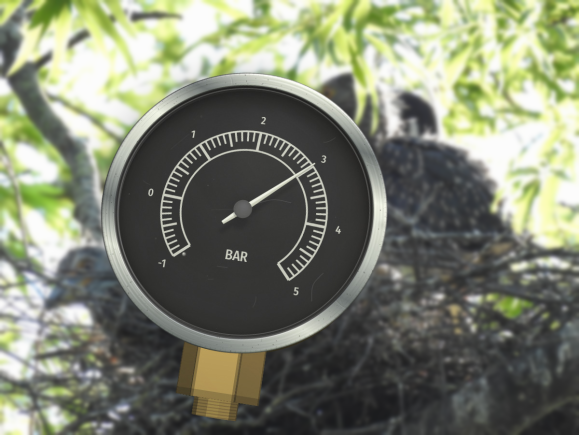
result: 3 bar
